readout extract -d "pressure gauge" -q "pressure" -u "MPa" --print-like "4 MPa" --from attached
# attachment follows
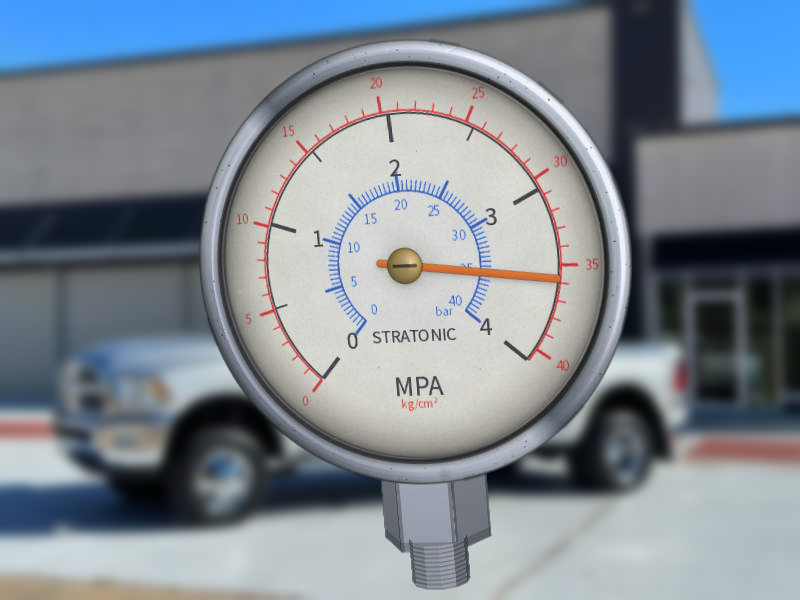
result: 3.5 MPa
